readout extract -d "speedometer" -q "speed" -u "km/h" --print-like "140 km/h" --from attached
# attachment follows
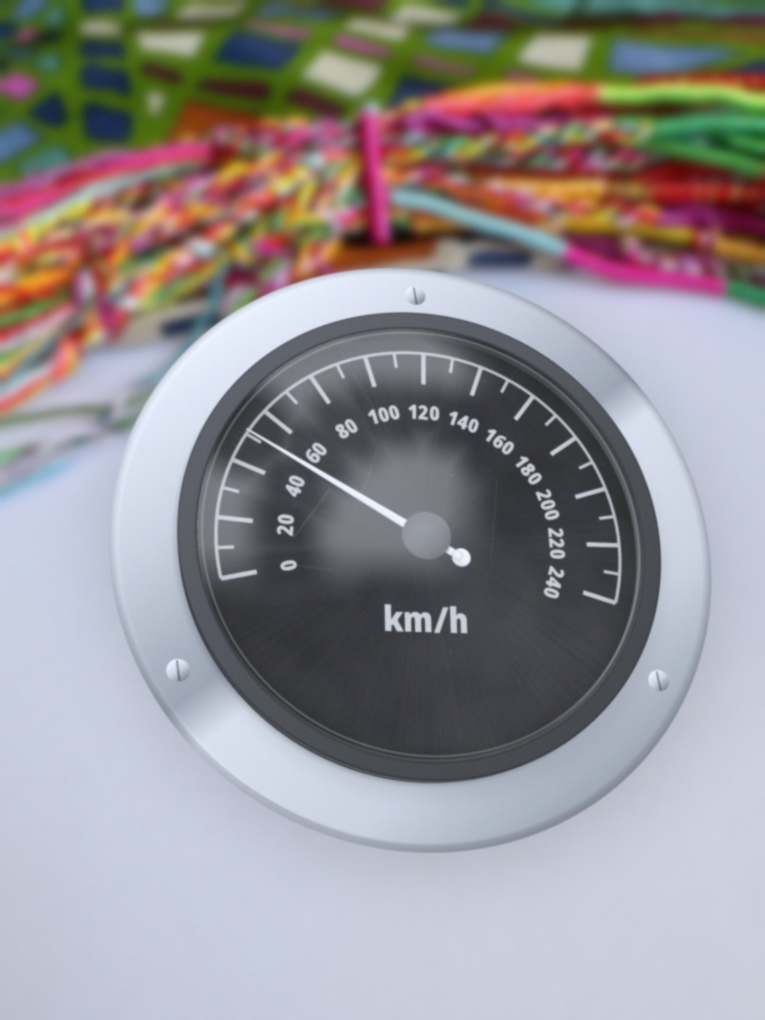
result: 50 km/h
